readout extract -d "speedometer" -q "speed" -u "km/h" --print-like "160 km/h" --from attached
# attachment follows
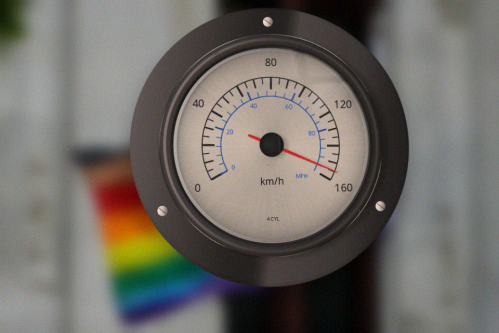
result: 155 km/h
